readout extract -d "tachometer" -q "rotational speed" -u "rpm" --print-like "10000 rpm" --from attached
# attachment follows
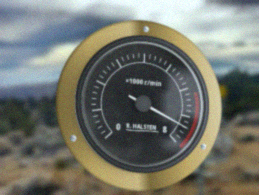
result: 7400 rpm
